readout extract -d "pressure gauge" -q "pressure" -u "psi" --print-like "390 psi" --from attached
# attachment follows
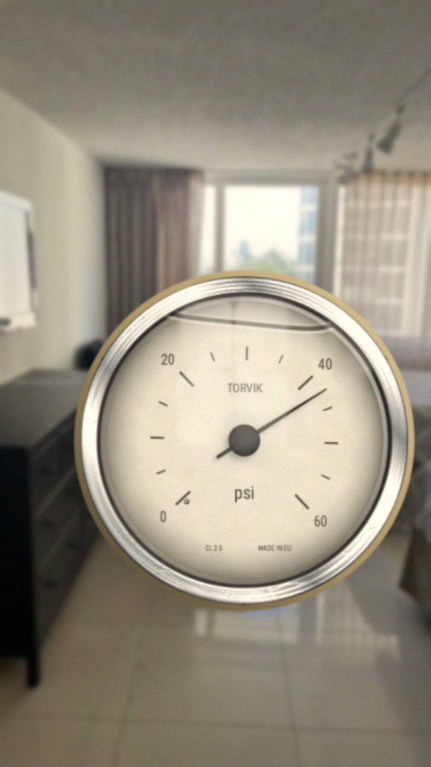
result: 42.5 psi
